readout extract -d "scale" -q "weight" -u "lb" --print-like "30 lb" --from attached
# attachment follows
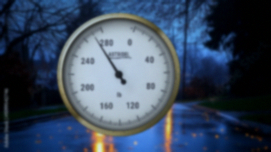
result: 270 lb
